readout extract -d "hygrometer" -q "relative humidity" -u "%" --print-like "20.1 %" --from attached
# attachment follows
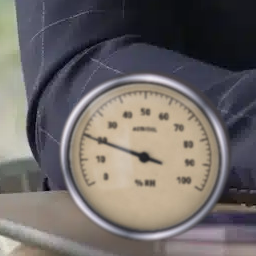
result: 20 %
